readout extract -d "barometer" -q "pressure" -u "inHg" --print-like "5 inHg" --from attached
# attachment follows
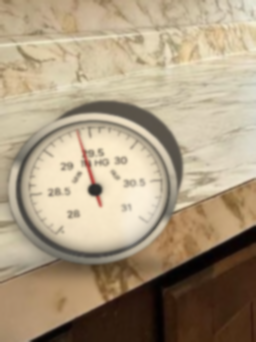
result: 29.4 inHg
